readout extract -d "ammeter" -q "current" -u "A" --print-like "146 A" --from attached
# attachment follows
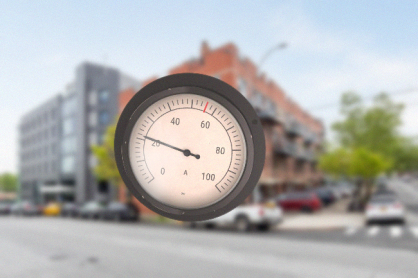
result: 22 A
